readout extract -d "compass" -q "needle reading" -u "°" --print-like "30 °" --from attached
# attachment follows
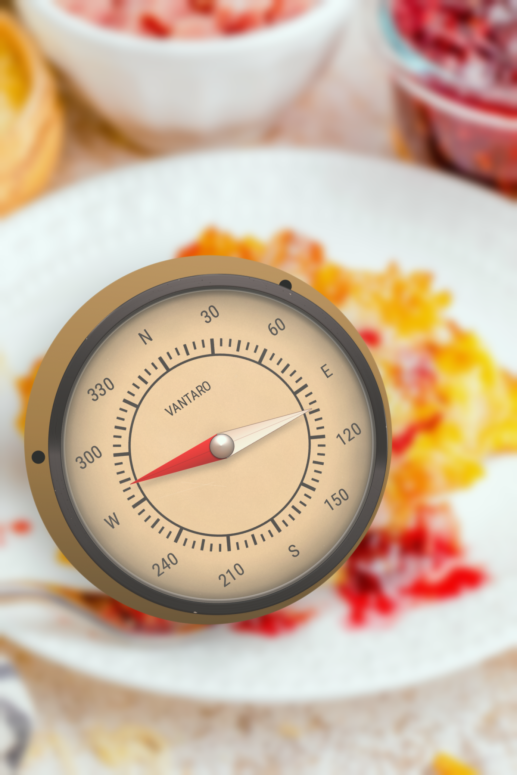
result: 282.5 °
